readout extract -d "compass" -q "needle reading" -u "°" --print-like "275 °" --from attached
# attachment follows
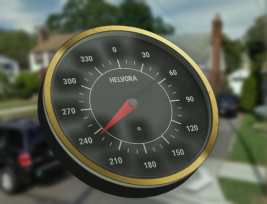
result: 235 °
